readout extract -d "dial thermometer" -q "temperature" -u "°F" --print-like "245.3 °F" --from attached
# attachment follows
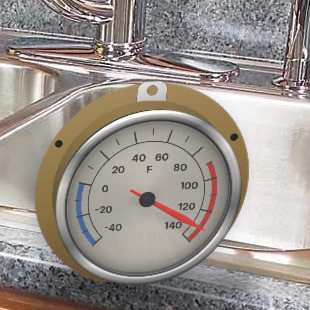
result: 130 °F
